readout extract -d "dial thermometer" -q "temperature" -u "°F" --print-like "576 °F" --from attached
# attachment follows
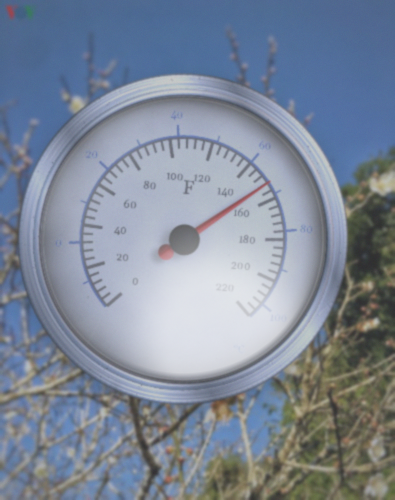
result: 152 °F
